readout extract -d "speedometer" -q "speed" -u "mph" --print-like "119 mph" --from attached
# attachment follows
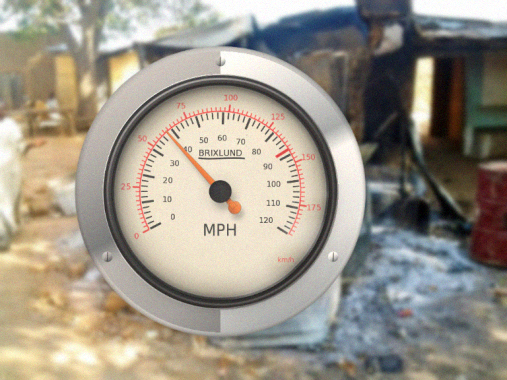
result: 38 mph
